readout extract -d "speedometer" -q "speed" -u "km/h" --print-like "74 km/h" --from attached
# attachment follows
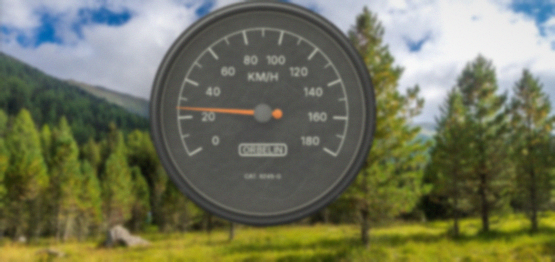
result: 25 km/h
